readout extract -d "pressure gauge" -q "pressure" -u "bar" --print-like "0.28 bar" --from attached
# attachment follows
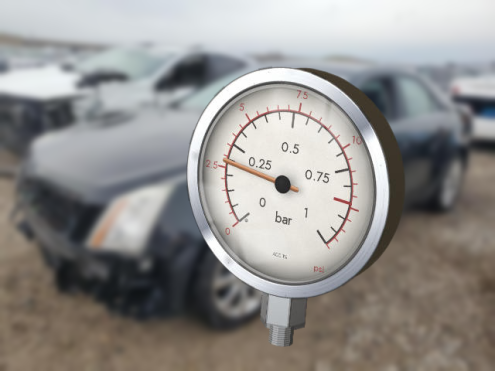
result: 0.2 bar
